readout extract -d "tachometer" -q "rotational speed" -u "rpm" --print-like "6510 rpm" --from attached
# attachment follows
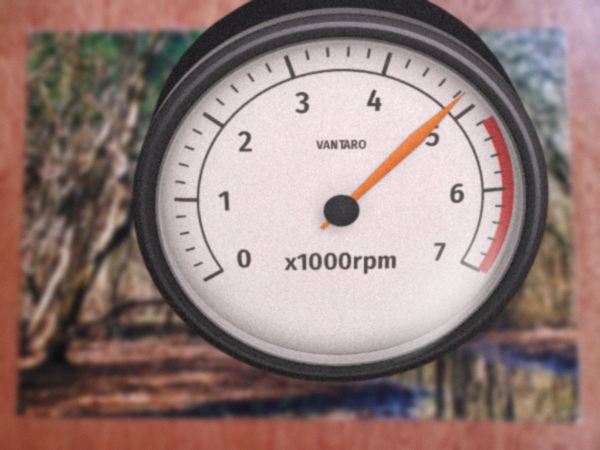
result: 4800 rpm
